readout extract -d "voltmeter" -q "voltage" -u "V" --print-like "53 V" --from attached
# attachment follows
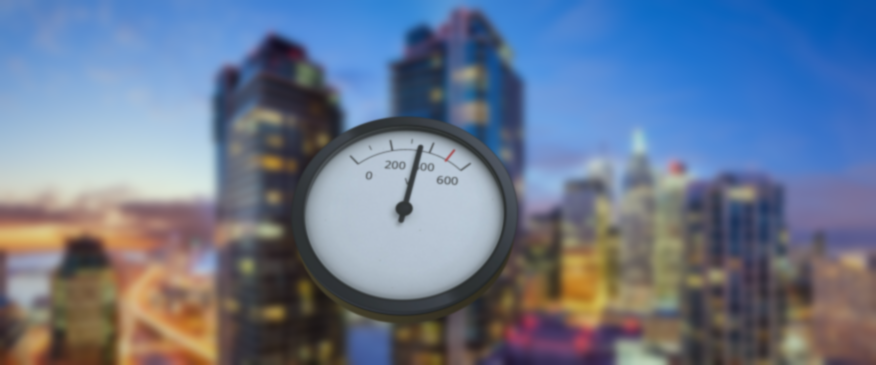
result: 350 V
